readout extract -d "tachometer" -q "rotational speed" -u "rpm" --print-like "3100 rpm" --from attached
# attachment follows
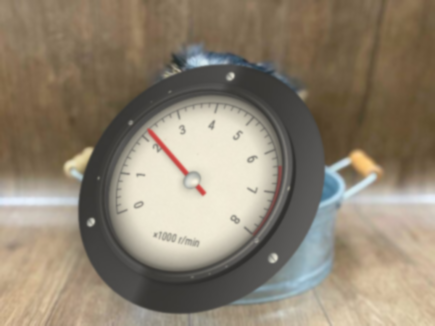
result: 2200 rpm
